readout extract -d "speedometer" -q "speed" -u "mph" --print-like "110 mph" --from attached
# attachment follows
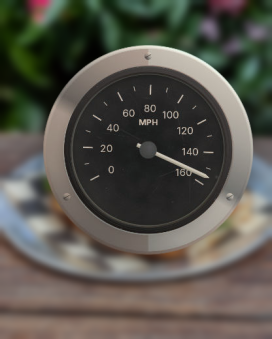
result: 155 mph
